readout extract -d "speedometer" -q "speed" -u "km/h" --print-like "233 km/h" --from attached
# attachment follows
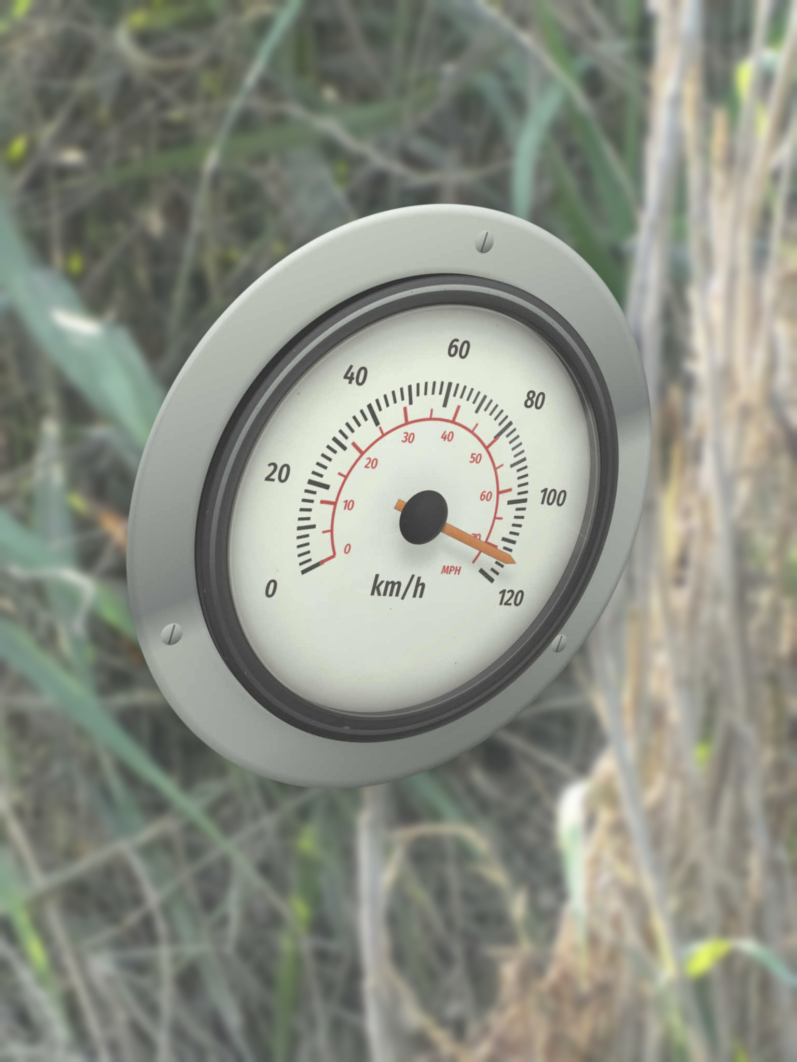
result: 114 km/h
